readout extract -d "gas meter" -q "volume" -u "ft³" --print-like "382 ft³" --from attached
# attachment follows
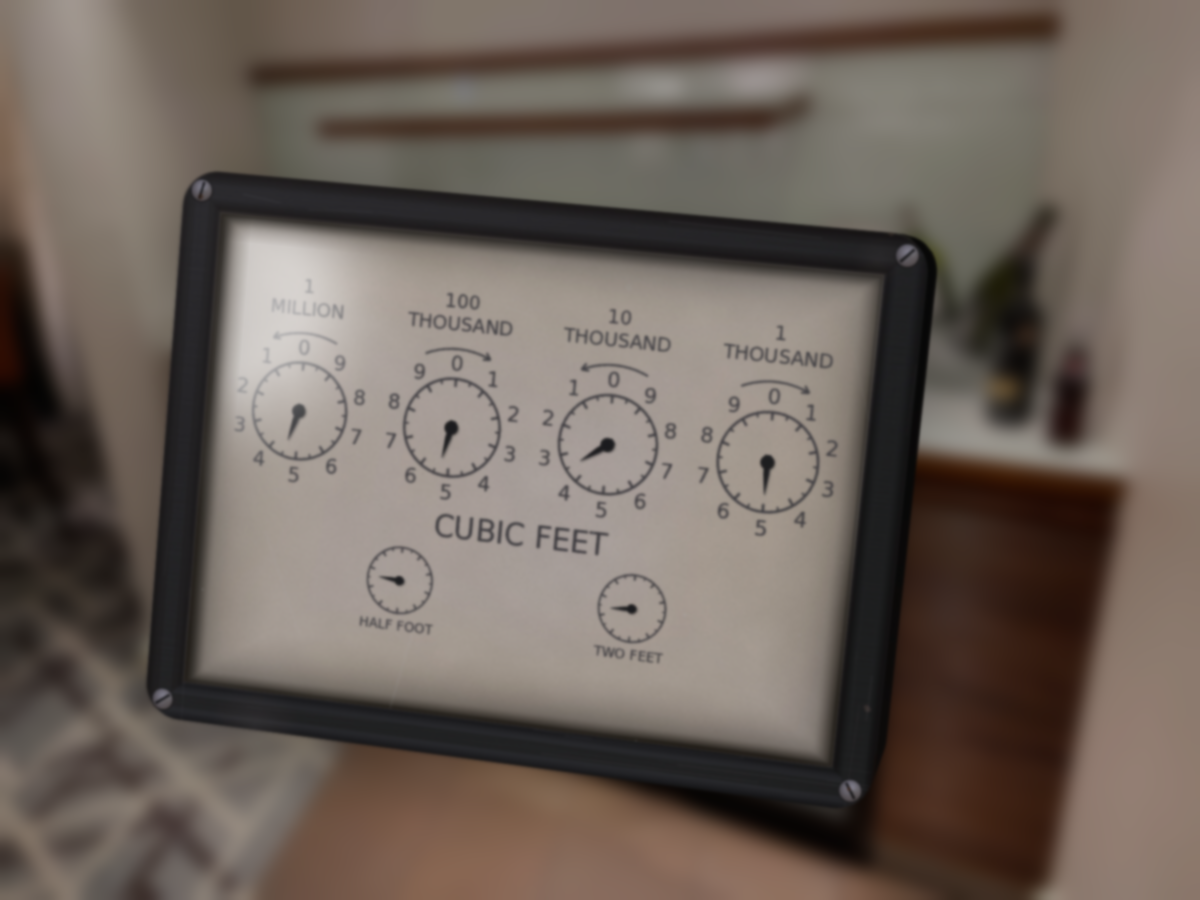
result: 453500 ft³
